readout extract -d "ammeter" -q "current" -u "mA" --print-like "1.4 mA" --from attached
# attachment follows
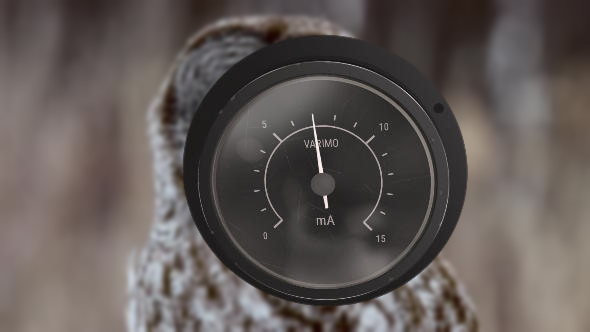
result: 7 mA
